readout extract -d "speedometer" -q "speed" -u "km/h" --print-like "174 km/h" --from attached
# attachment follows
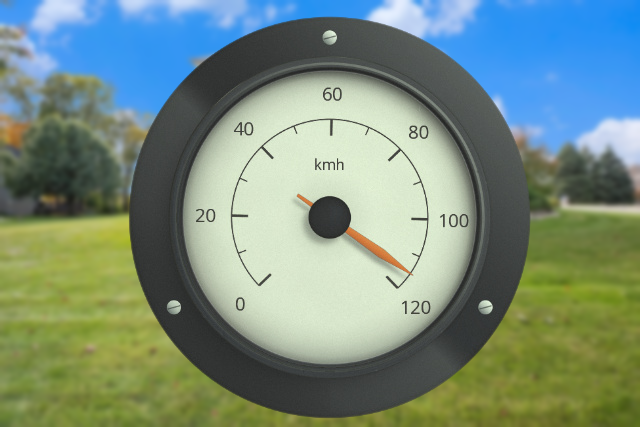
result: 115 km/h
